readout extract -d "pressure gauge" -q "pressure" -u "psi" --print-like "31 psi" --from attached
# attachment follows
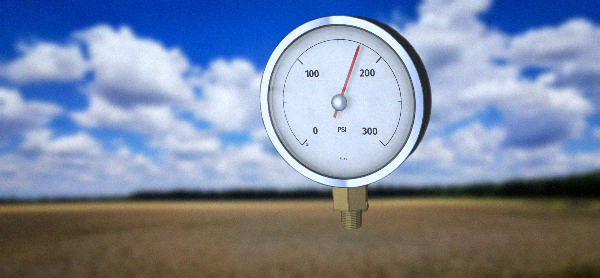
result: 175 psi
